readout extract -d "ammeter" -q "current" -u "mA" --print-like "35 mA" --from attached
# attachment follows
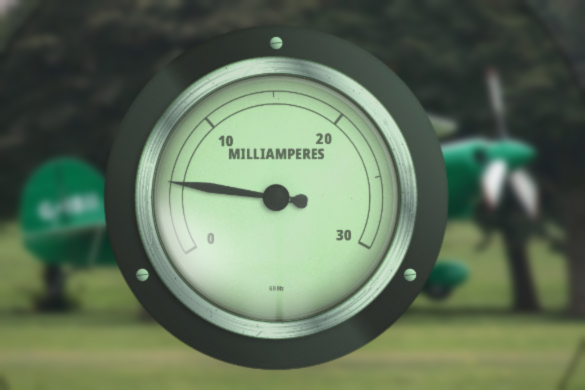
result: 5 mA
